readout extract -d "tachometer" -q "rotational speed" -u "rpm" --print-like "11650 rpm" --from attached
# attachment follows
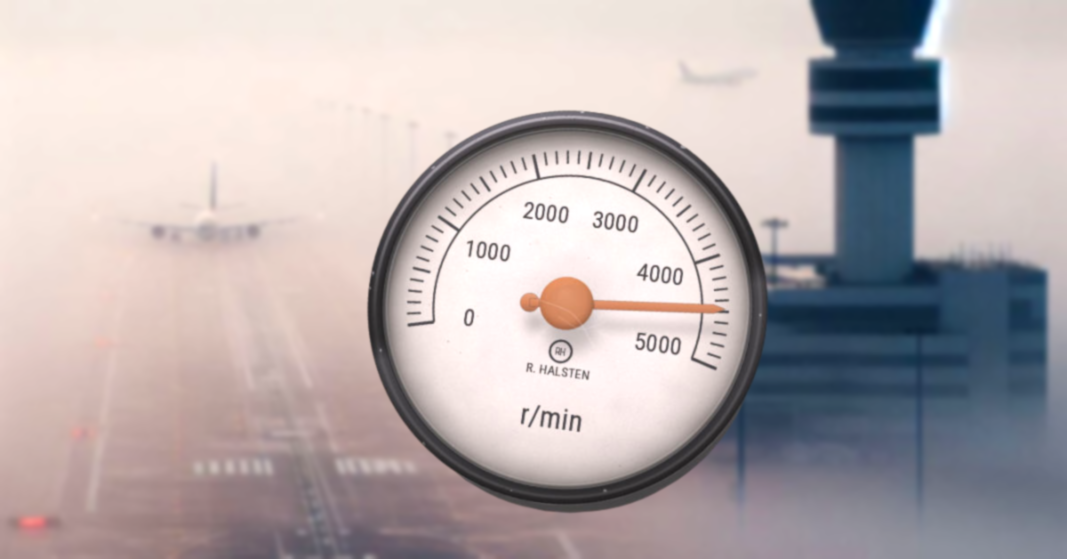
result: 4500 rpm
